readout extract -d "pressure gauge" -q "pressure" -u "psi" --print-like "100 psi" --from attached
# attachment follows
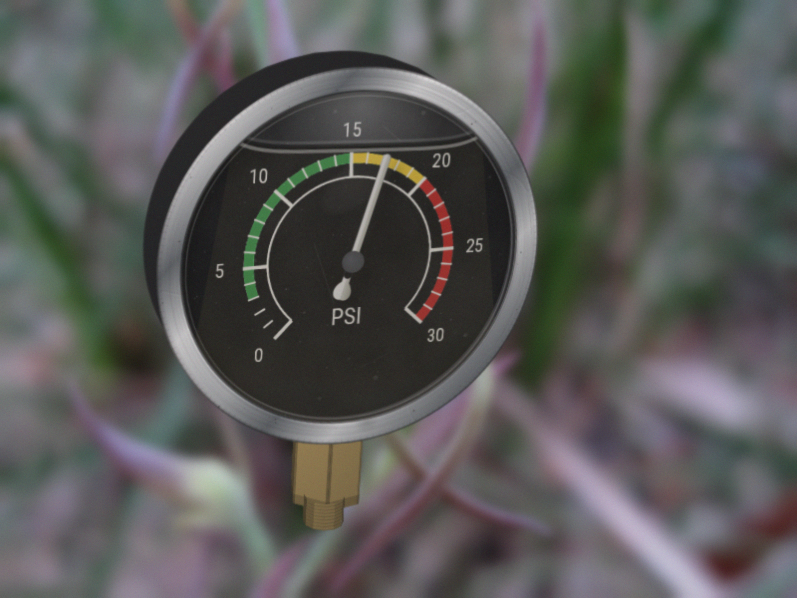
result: 17 psi
